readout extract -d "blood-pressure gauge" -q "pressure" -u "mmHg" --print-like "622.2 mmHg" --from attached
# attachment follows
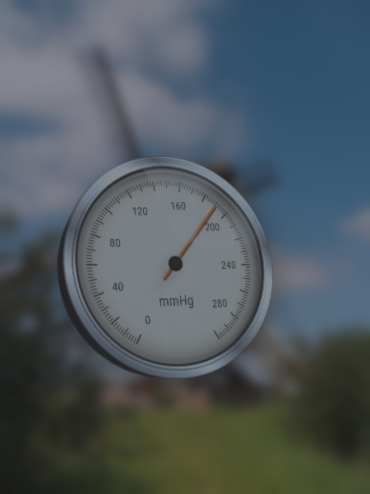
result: 190 mmHg
